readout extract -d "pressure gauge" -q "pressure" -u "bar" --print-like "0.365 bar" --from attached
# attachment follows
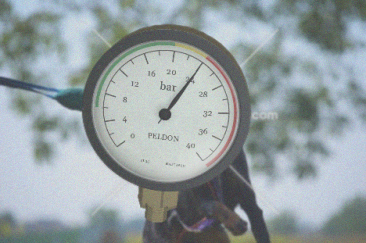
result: 24 bar
